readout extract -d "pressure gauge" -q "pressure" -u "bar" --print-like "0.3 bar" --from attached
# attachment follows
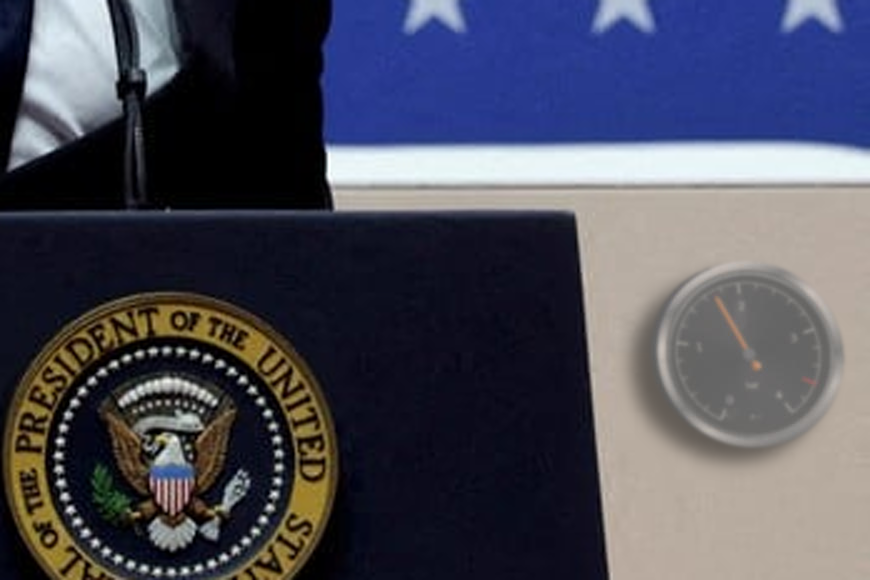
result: 1.7 bar
